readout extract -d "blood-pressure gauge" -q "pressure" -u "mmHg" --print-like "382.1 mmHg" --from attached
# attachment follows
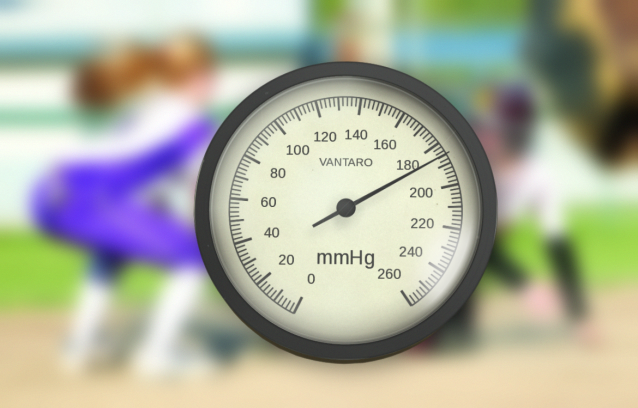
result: 186 mmHg
